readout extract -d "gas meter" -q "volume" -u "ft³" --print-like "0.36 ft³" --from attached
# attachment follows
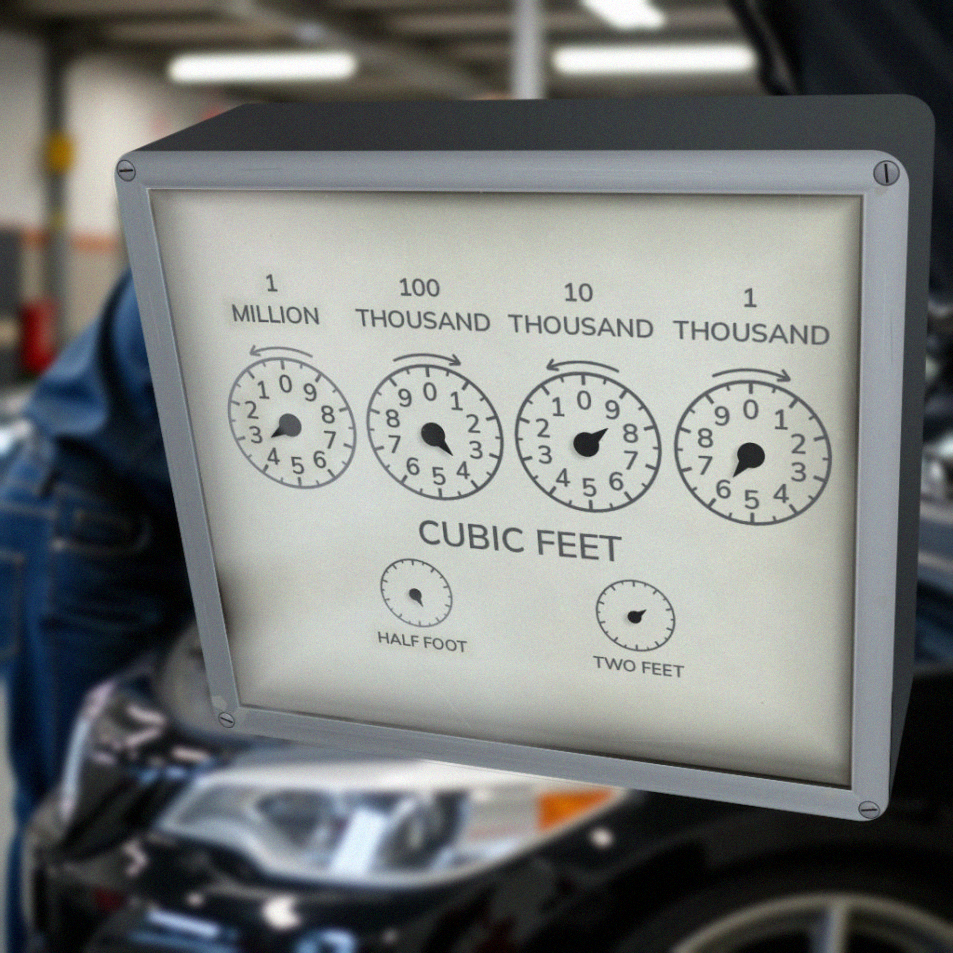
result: 338600 ft³
